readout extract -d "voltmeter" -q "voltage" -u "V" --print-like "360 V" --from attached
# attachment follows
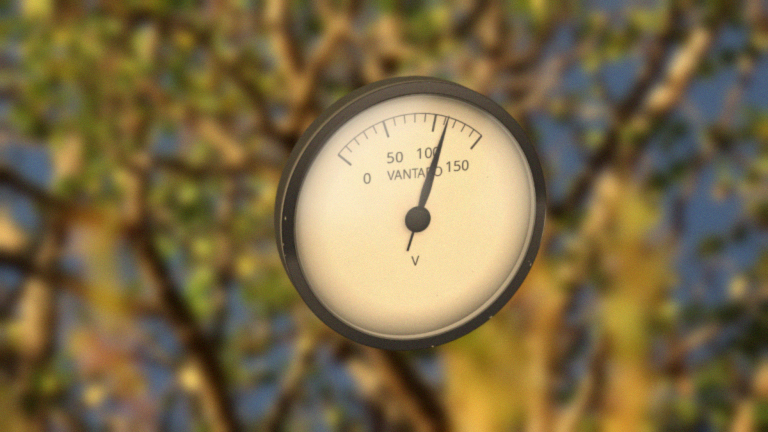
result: 110 V
